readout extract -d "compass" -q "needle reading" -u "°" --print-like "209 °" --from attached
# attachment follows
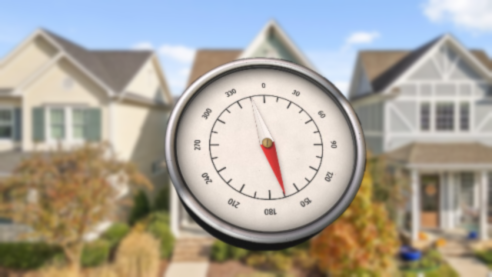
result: 165 °
